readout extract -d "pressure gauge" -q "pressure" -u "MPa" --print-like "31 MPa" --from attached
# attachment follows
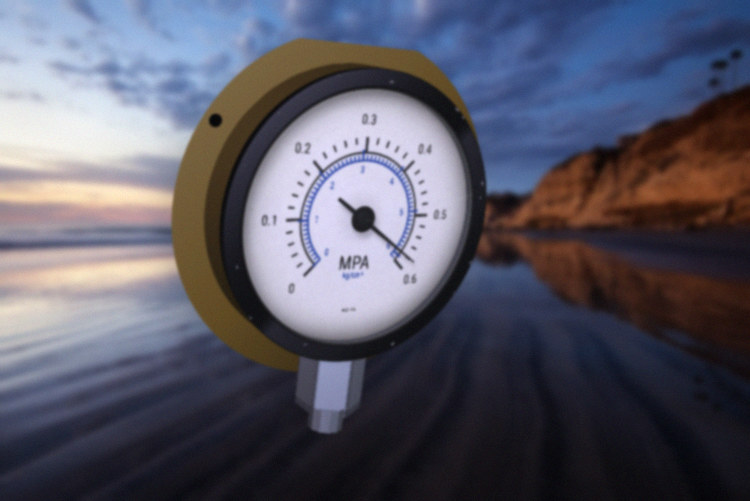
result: 0.58 MPa
